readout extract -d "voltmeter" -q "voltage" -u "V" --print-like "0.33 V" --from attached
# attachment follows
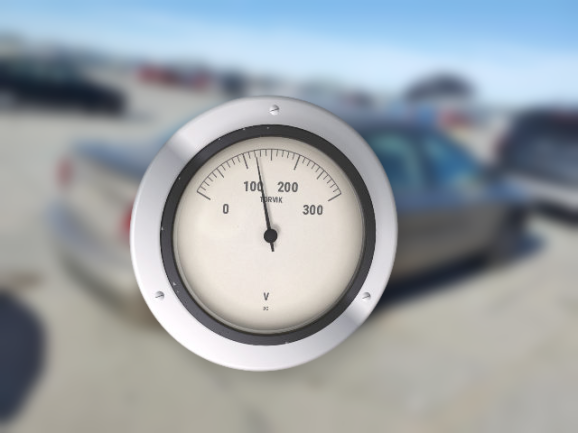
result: 120 V
